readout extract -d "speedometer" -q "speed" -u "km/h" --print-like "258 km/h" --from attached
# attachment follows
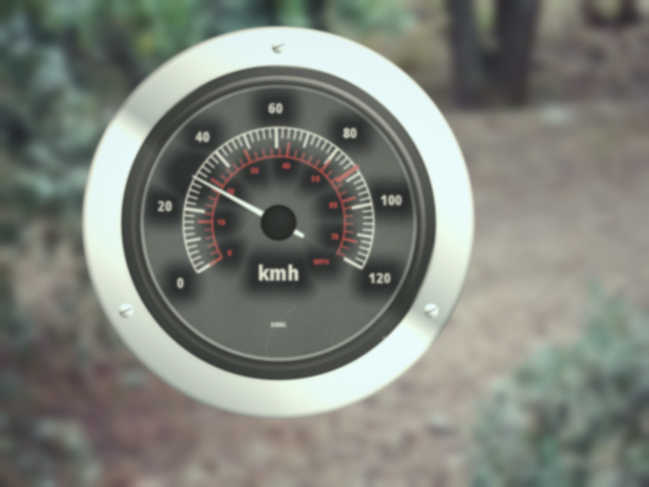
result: 30 km/h
